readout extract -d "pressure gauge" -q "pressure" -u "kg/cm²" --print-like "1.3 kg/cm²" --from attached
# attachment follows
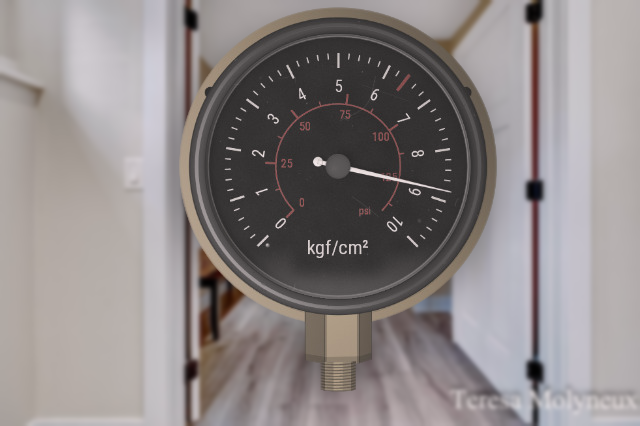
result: 8.8 kg/cm²
